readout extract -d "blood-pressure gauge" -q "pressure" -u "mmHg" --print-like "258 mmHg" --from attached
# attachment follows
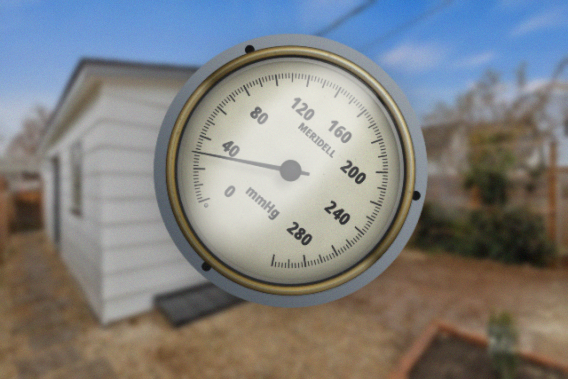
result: 30 mmHg
